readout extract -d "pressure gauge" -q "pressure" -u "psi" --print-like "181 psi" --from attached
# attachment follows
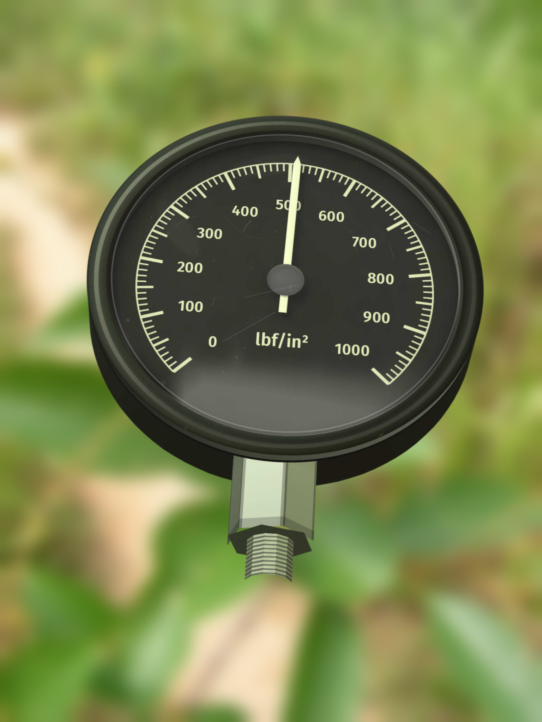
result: 510 psi
